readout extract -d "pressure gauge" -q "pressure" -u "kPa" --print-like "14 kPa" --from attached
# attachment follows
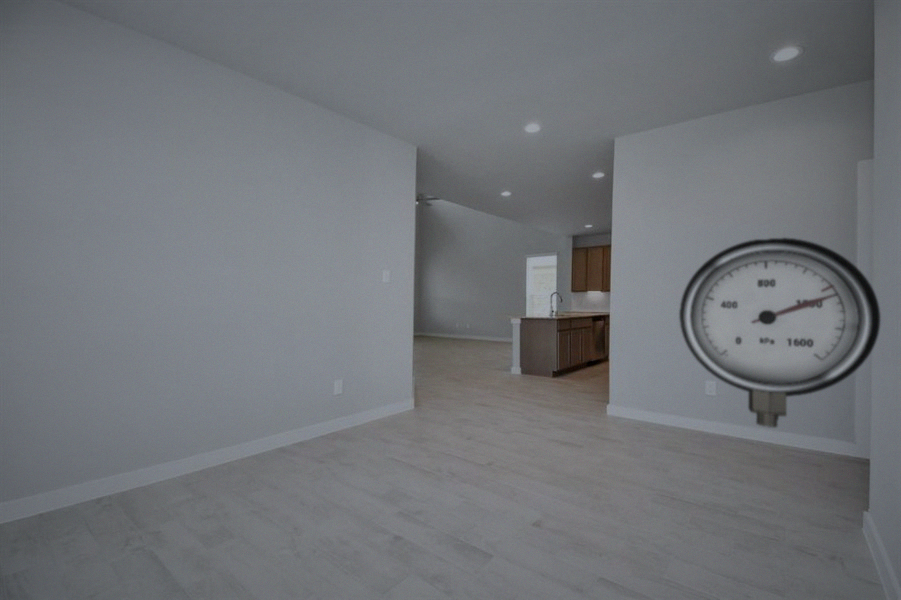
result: 1200 kPa
